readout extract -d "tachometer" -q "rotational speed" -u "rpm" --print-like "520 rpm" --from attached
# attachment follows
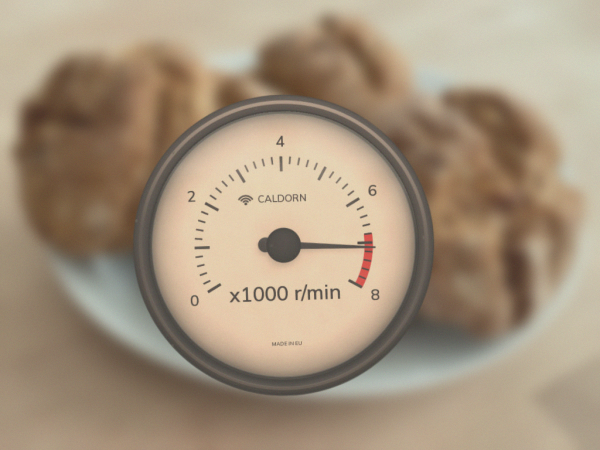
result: 7100 rpm
